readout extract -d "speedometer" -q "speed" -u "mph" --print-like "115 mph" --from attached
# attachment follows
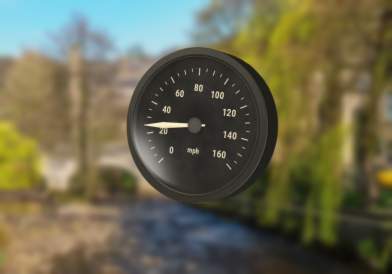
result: 25 mph
